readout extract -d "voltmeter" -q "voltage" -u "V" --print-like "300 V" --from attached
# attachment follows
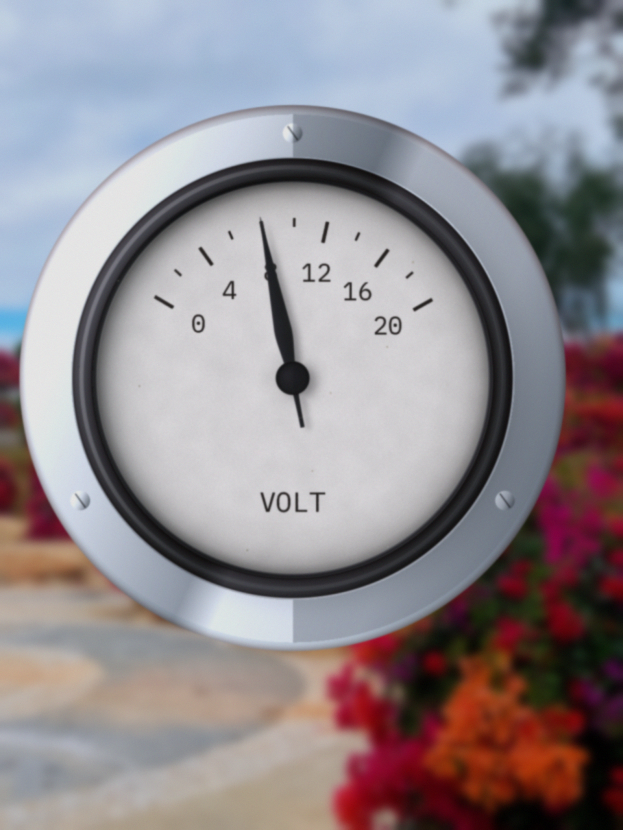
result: 8 V
